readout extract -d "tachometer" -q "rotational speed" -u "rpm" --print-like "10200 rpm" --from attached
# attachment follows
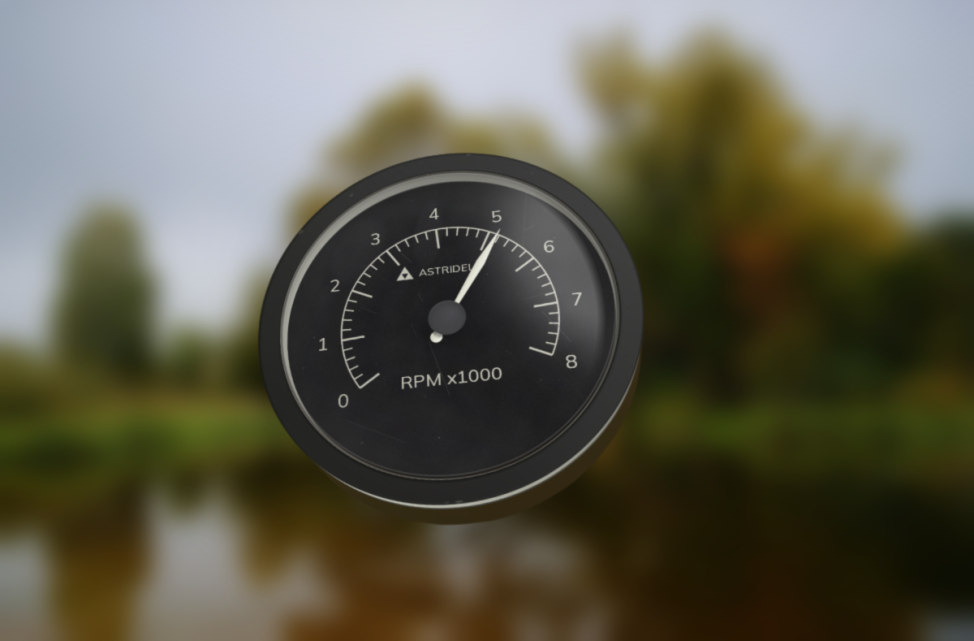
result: 5200 rpm
